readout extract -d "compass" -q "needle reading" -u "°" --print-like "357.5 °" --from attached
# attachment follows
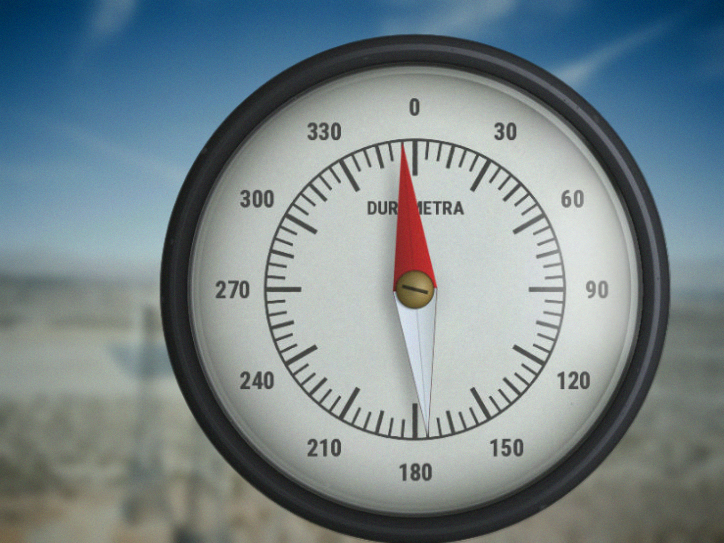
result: 355 °
